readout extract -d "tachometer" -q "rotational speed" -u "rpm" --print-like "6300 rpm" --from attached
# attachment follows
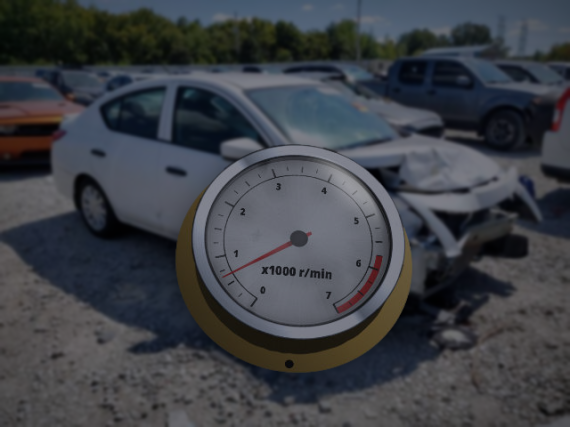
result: 625 rpm
